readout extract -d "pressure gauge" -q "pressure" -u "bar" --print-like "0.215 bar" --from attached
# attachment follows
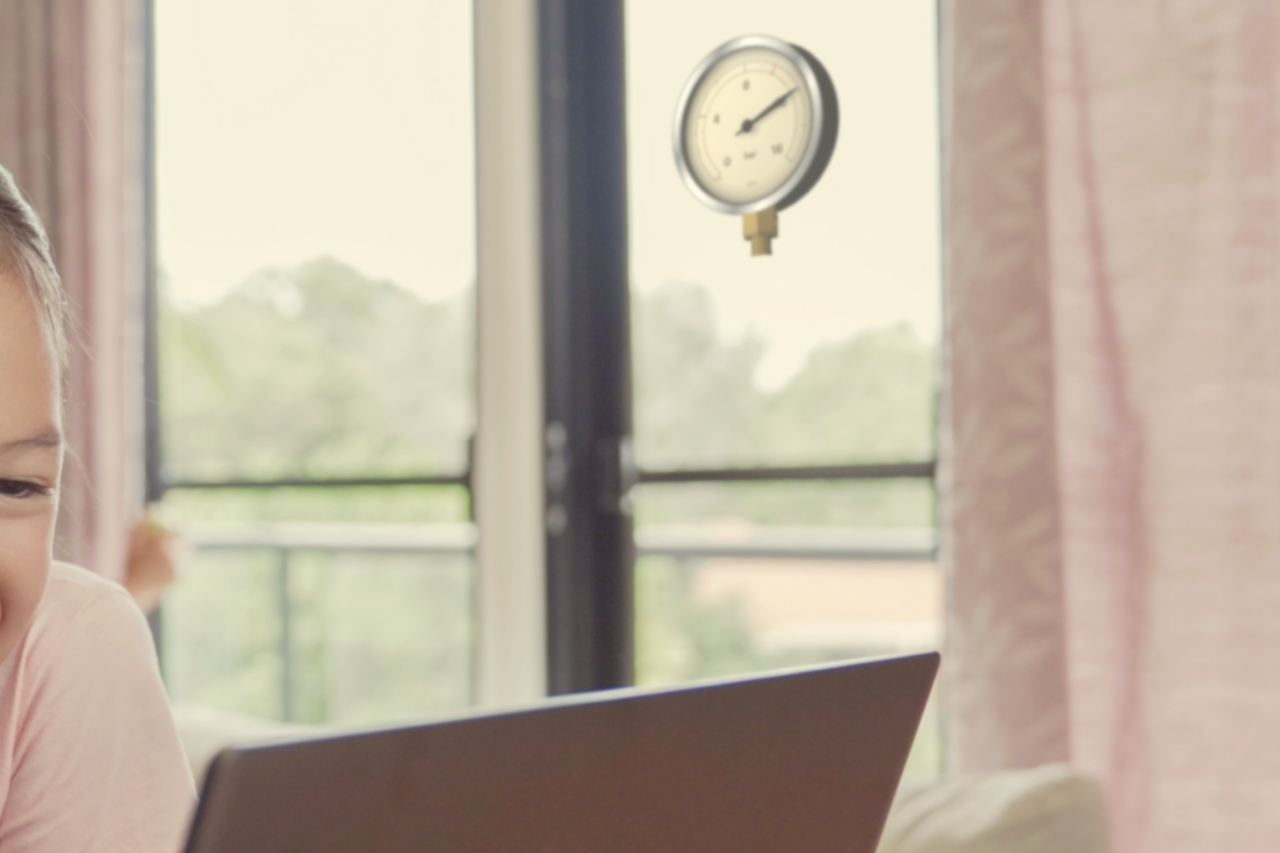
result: 12 bar
